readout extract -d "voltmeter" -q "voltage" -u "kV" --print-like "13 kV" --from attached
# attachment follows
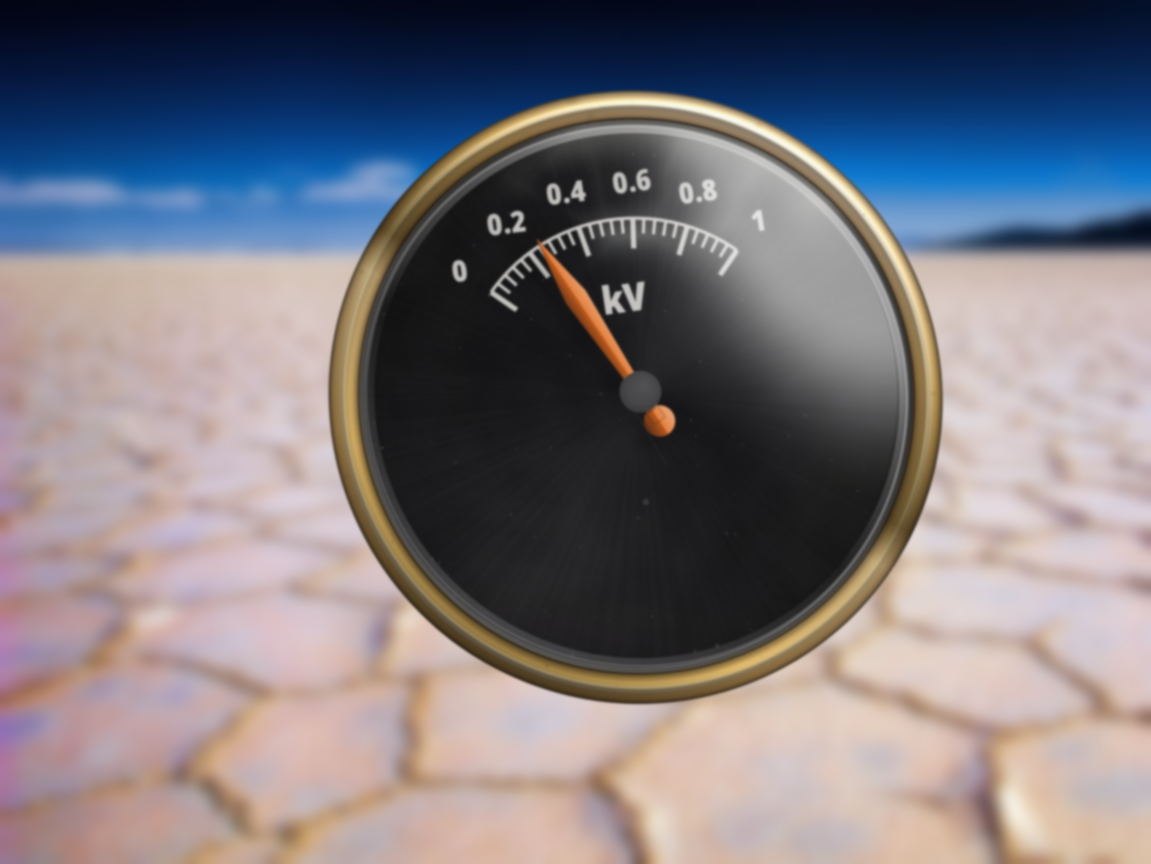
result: 0.24 kV
